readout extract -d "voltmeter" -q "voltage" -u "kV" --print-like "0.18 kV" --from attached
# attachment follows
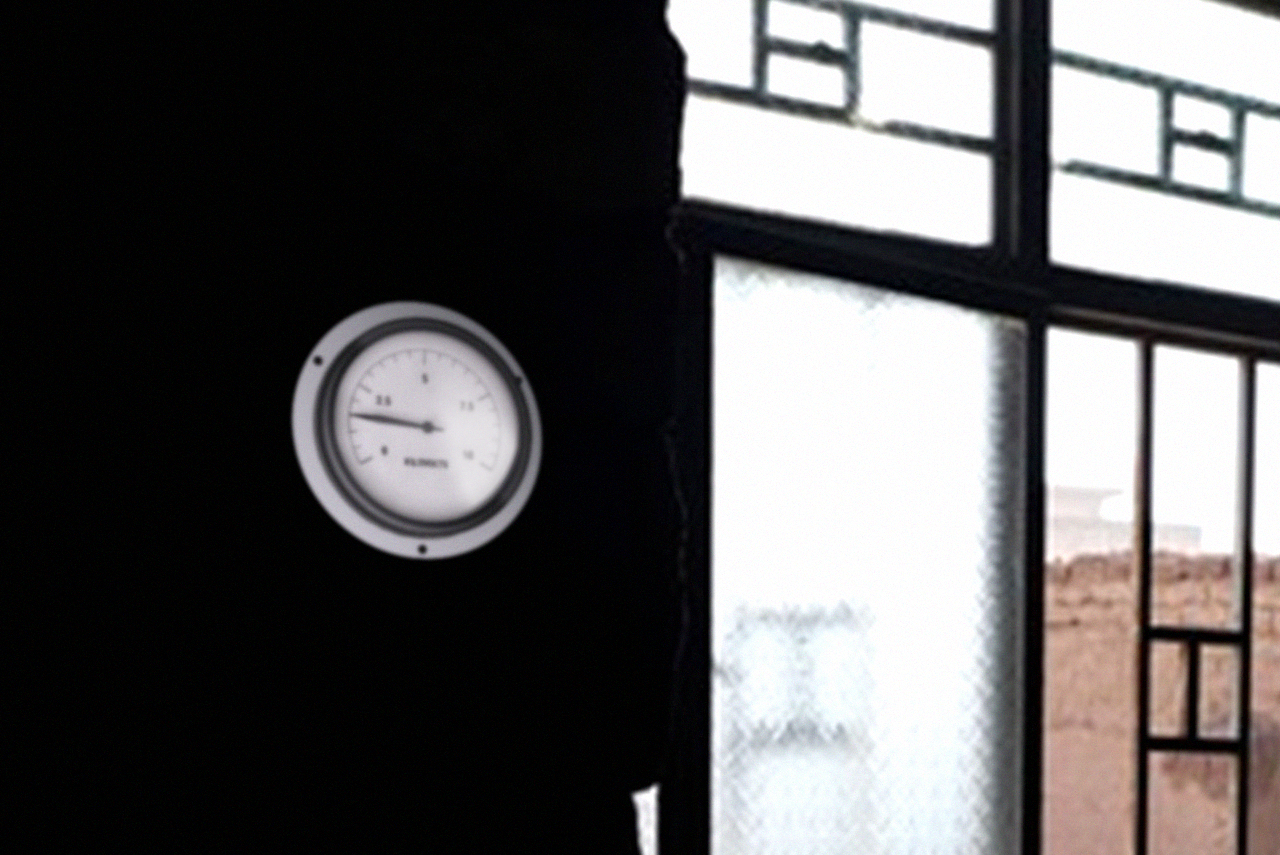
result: 1.5 kV
